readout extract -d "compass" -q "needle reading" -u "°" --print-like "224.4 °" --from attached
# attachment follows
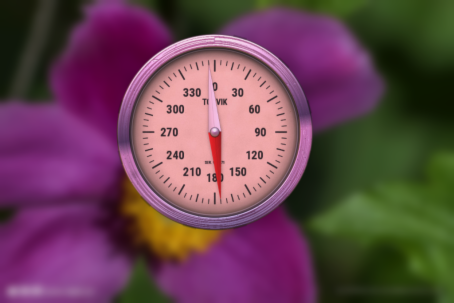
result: 175 °
